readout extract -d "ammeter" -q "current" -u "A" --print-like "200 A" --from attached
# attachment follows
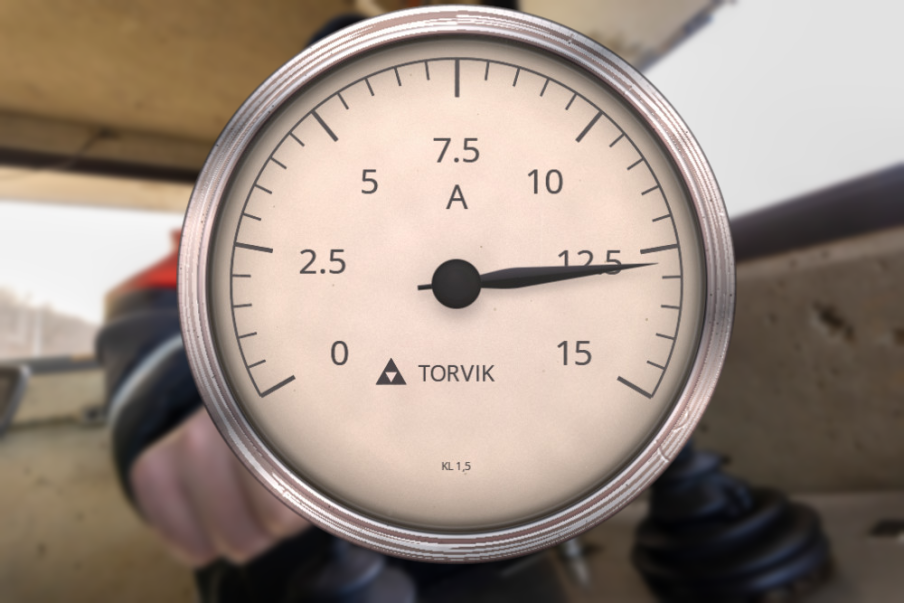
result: 12.75 A
